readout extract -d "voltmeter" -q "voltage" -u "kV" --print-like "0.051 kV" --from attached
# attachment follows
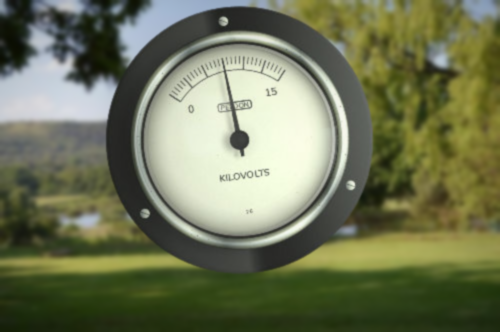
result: 7.5 kV
